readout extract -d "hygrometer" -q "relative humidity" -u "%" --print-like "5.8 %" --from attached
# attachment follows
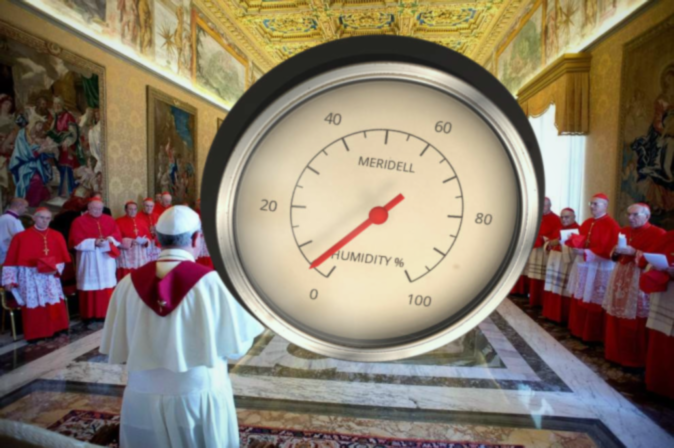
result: 5 %
